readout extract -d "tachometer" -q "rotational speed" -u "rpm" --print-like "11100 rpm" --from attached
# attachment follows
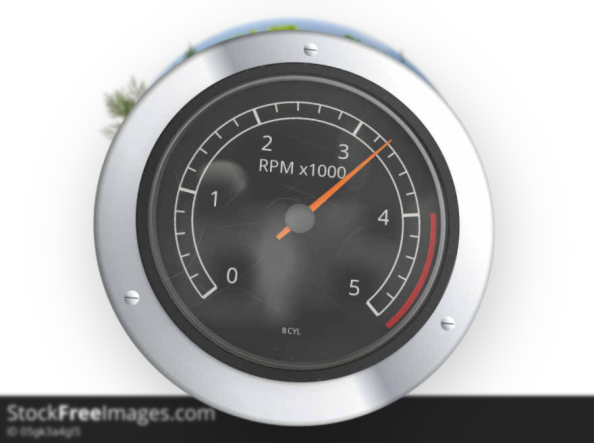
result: 3300 rpm
